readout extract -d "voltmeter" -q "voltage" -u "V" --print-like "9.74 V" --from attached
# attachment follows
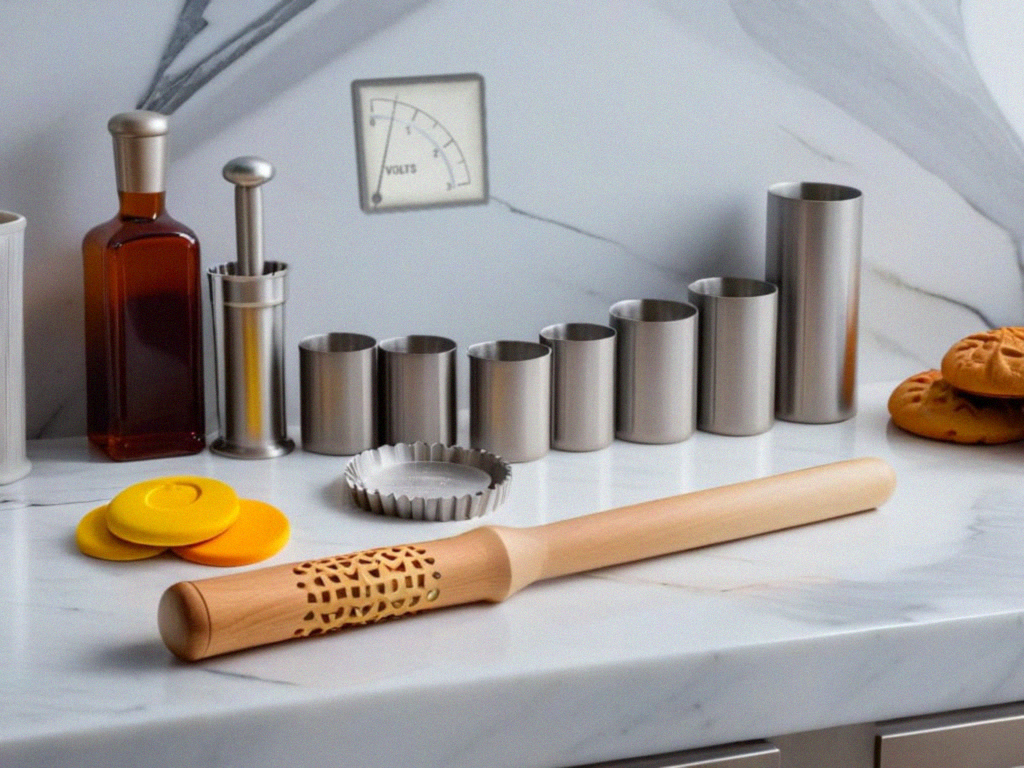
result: 0.5 V
